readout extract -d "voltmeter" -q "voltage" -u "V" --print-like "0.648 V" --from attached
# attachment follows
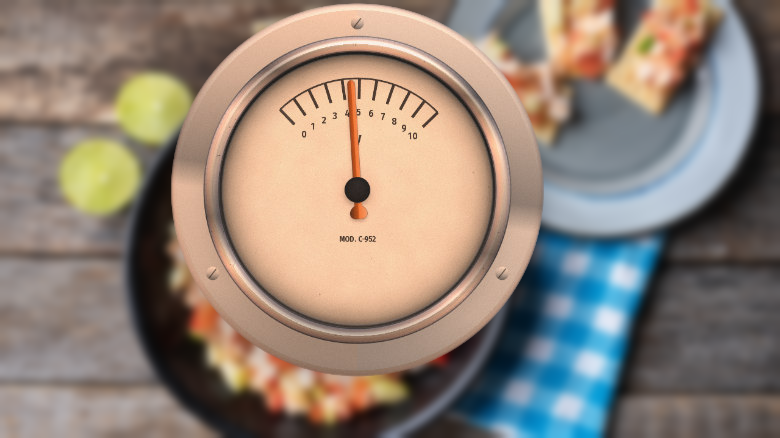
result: 4.5 V
